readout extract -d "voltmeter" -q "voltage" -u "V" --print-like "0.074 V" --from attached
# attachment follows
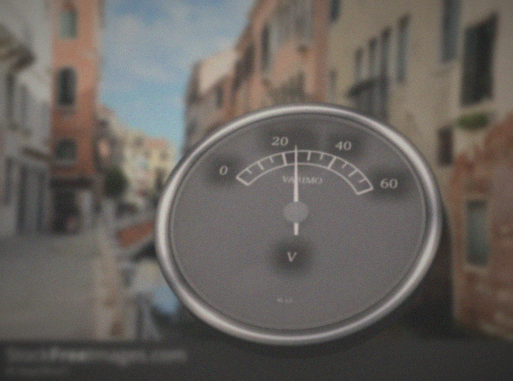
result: 25 V
